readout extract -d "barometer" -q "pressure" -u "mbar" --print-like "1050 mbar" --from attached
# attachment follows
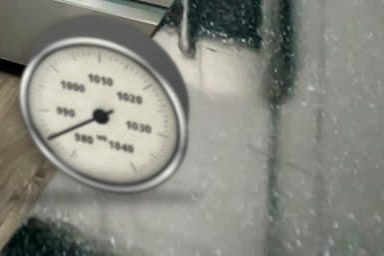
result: 985 mbar
